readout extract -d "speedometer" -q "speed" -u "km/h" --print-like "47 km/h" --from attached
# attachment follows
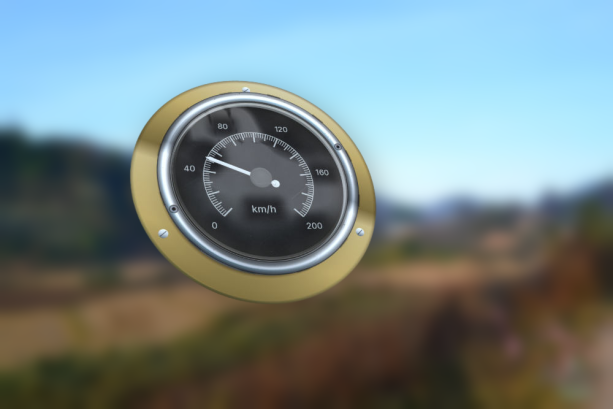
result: 50 km/h
